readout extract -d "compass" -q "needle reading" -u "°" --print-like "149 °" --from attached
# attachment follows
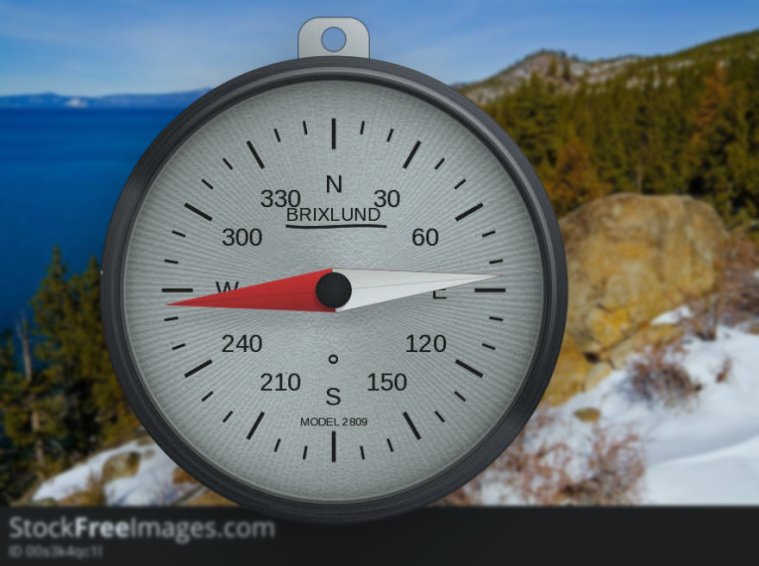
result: 265 °
